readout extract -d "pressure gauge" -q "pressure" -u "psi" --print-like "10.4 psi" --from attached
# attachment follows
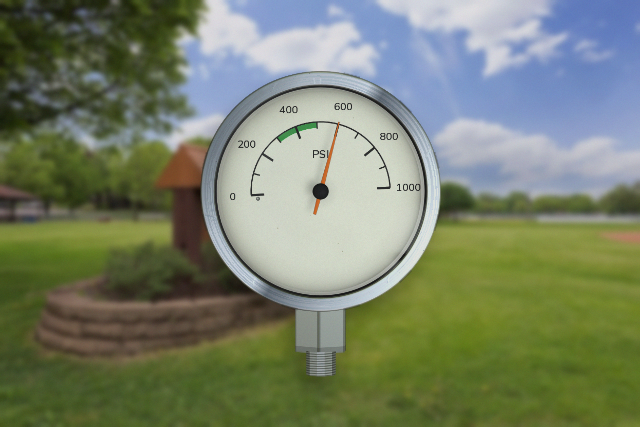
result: 600 psi
